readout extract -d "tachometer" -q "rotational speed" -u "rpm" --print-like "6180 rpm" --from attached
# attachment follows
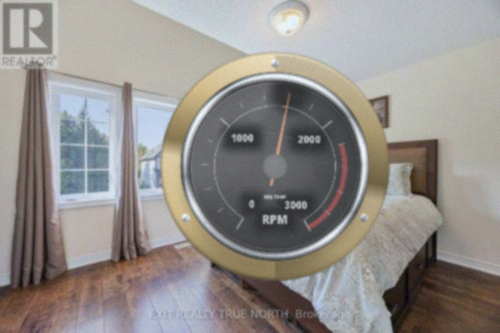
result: 1600 rpm
